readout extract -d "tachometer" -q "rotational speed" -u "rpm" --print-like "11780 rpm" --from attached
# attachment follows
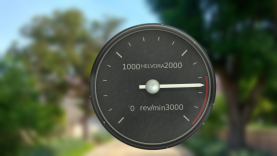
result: 2500 rpm
